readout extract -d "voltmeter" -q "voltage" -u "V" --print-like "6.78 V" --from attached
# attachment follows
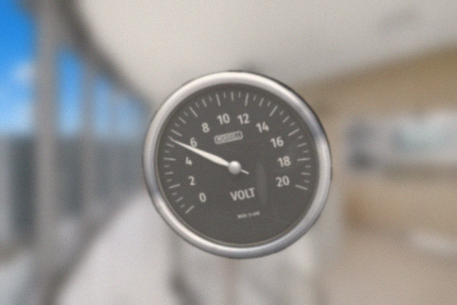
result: 5.5 V
